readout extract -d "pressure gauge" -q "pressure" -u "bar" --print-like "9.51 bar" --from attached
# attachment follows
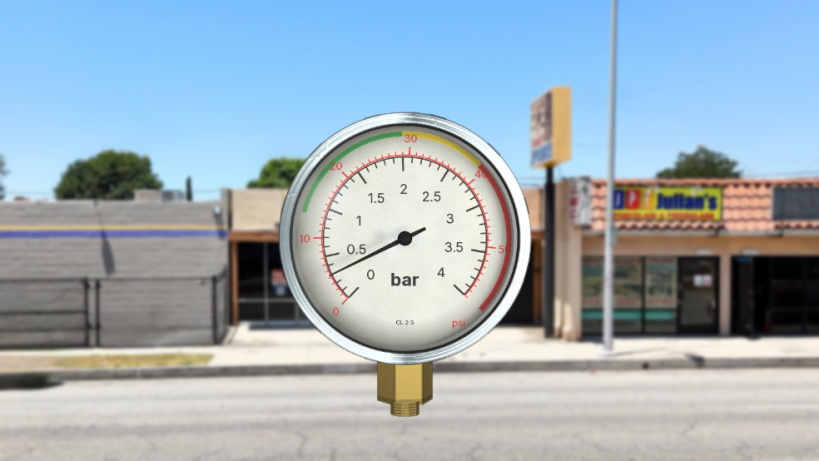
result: 0.3 bar
